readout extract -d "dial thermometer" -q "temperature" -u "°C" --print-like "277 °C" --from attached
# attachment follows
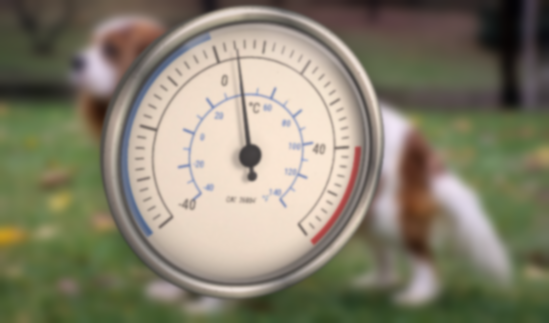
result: 4 °C
